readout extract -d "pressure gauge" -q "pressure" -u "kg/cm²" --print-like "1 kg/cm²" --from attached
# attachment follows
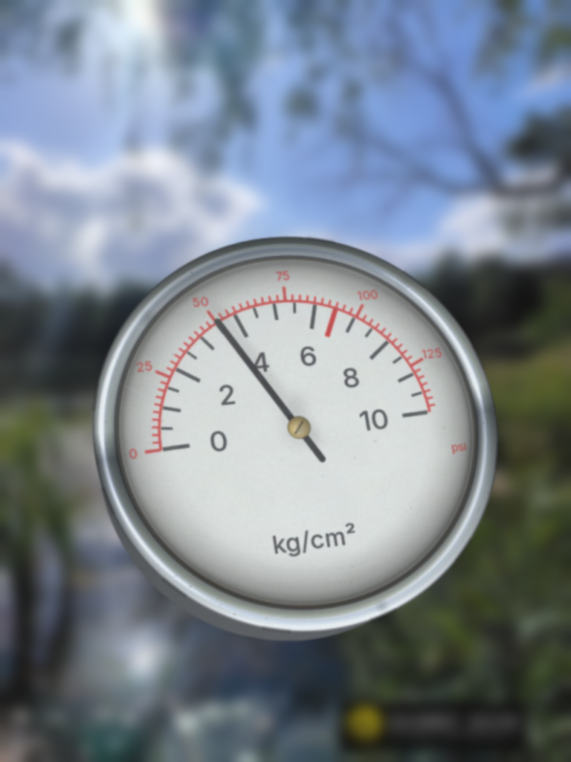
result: 3.5 kg/cm²
